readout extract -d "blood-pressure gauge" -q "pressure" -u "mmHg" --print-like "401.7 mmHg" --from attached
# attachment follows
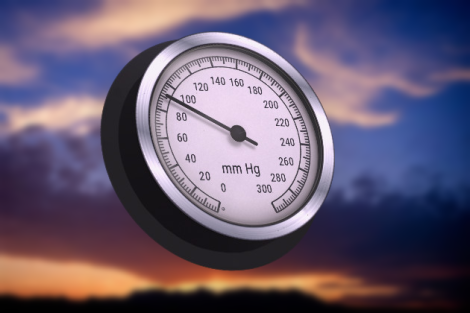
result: 90 mmHg
